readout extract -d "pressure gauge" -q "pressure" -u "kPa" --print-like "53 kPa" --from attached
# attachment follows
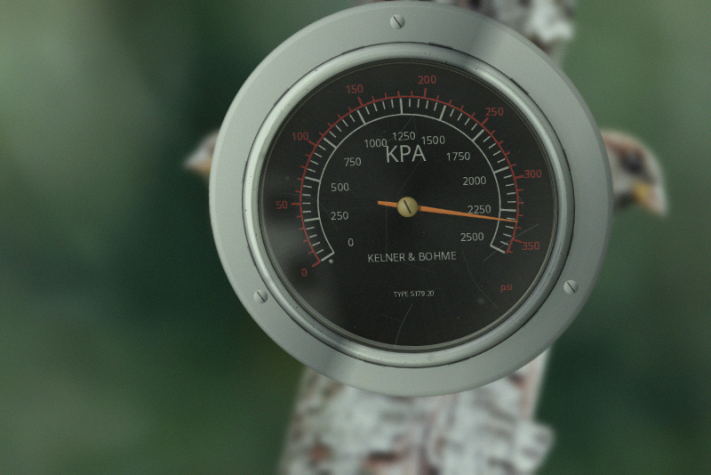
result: 2300 kPa
